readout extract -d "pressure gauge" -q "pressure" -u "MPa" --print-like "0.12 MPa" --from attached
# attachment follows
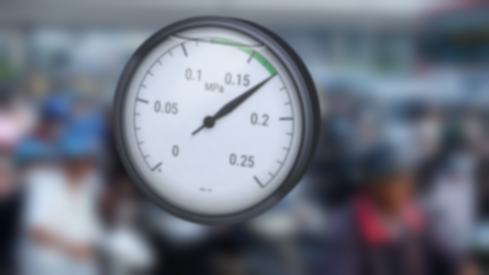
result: 0.17 MPa
